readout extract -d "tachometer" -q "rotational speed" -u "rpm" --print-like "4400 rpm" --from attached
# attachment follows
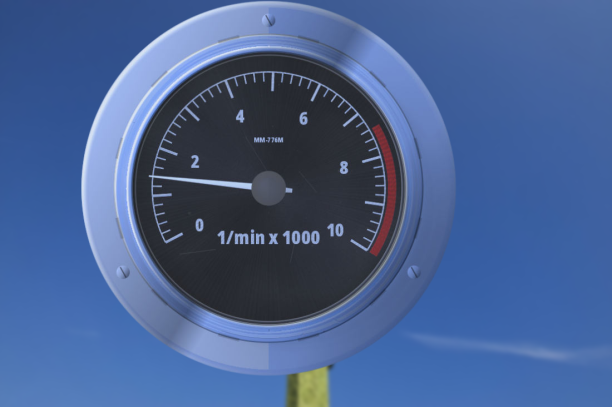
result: 1400 rpm
